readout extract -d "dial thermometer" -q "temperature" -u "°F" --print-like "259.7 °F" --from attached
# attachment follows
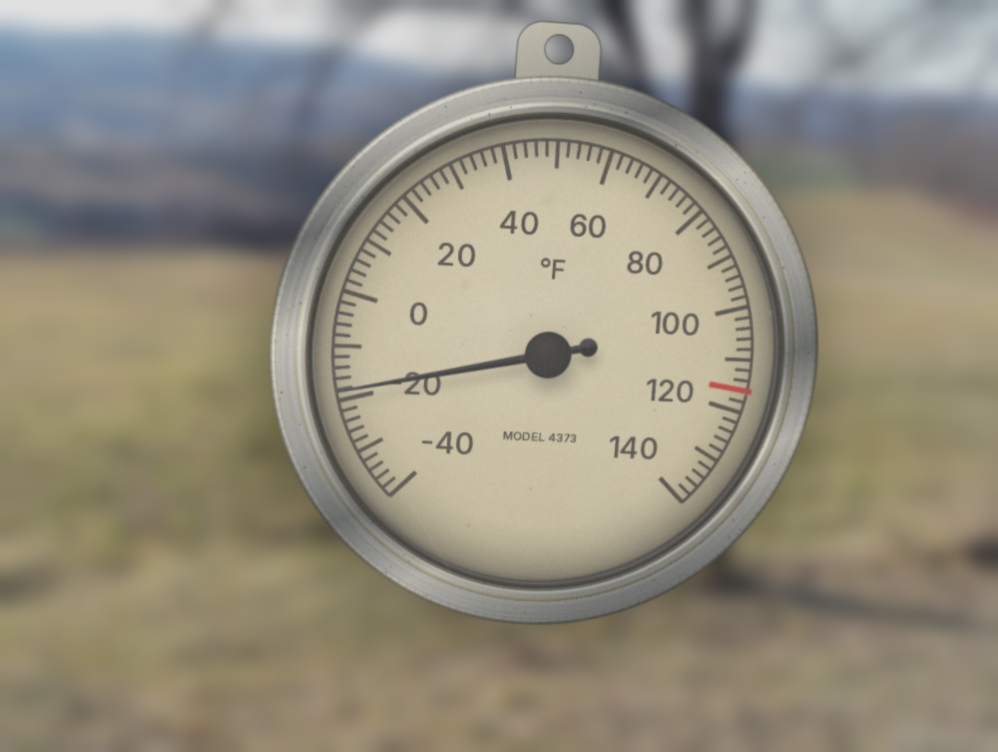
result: -18 °F
